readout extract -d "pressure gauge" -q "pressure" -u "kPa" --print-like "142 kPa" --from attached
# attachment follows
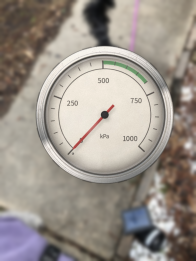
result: 0 kPa
